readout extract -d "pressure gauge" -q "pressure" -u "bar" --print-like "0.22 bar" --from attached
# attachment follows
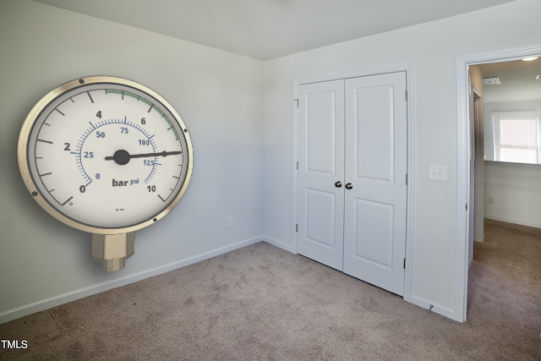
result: 8 bar
